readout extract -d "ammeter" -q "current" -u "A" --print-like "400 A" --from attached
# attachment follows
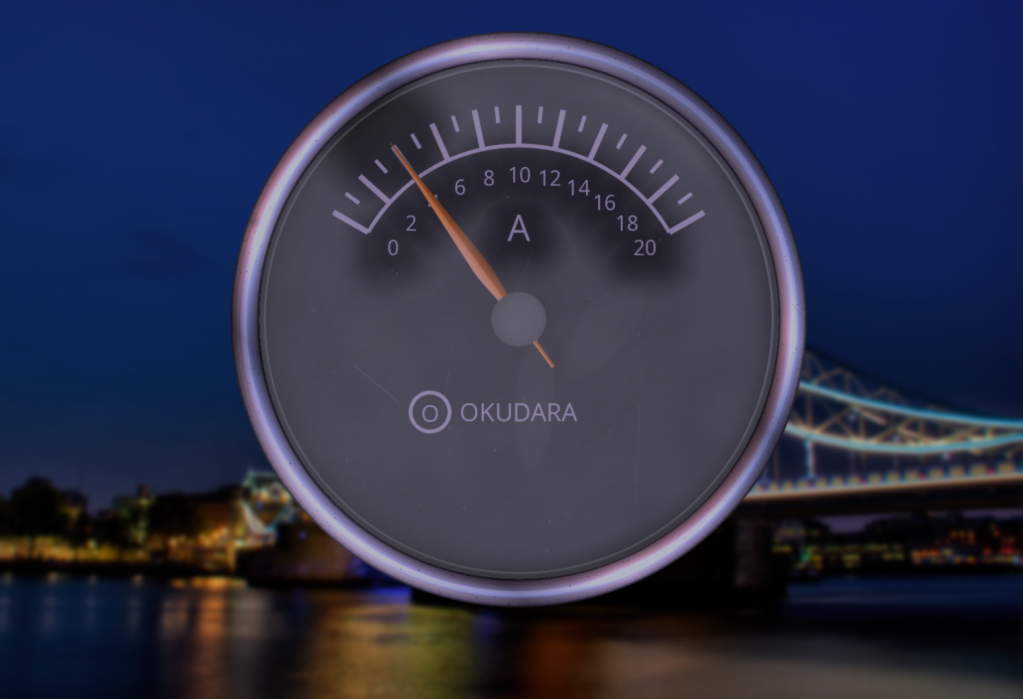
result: 4 A
